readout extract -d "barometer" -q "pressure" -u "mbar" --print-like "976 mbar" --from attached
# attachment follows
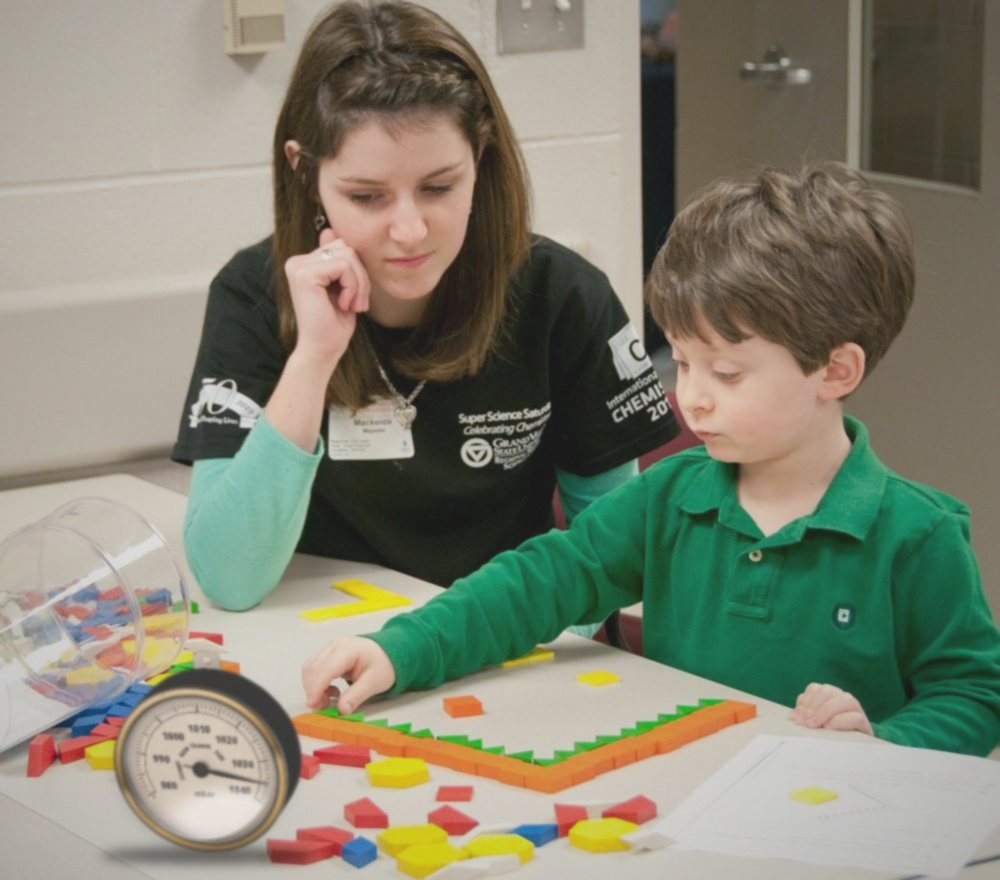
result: 1035 mbar
